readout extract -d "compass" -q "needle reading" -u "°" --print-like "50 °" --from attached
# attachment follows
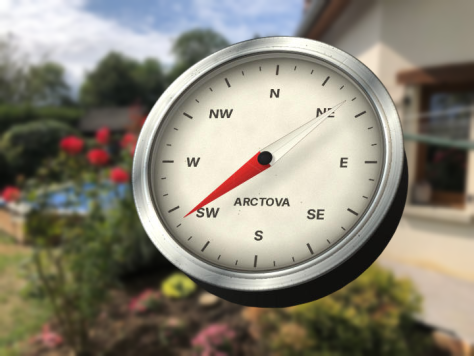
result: 230 °
